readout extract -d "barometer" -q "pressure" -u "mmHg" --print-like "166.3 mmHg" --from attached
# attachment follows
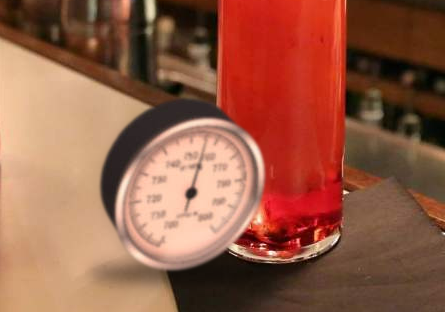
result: 755 mmHg
